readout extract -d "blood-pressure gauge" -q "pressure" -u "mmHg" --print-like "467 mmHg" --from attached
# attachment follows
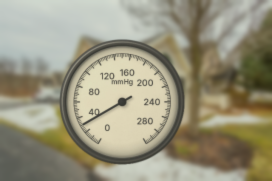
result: 30 mmHg
